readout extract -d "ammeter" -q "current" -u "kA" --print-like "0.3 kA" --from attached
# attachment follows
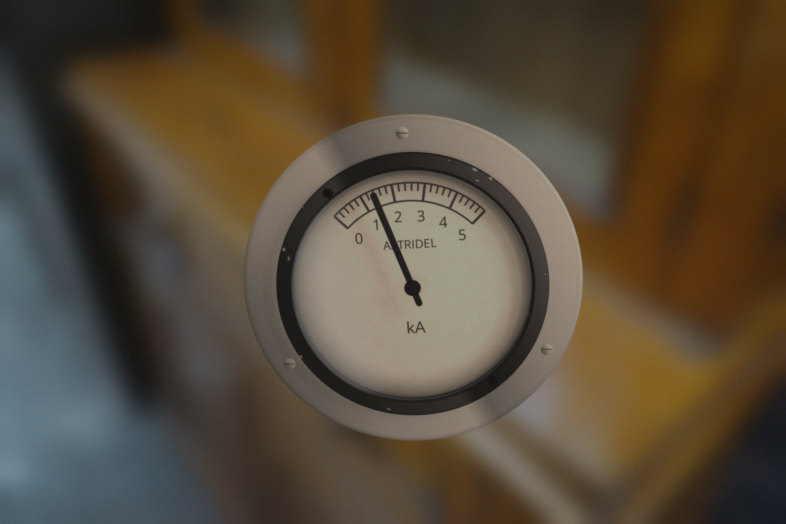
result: 1.4 kA
